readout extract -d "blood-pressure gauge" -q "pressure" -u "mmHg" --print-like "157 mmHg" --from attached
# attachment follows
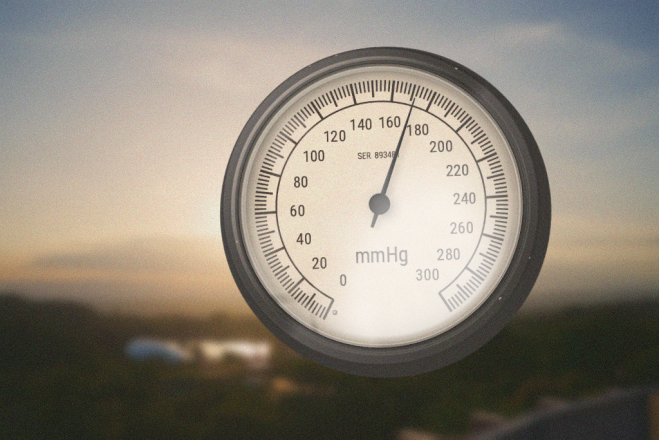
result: 172 mmHg
